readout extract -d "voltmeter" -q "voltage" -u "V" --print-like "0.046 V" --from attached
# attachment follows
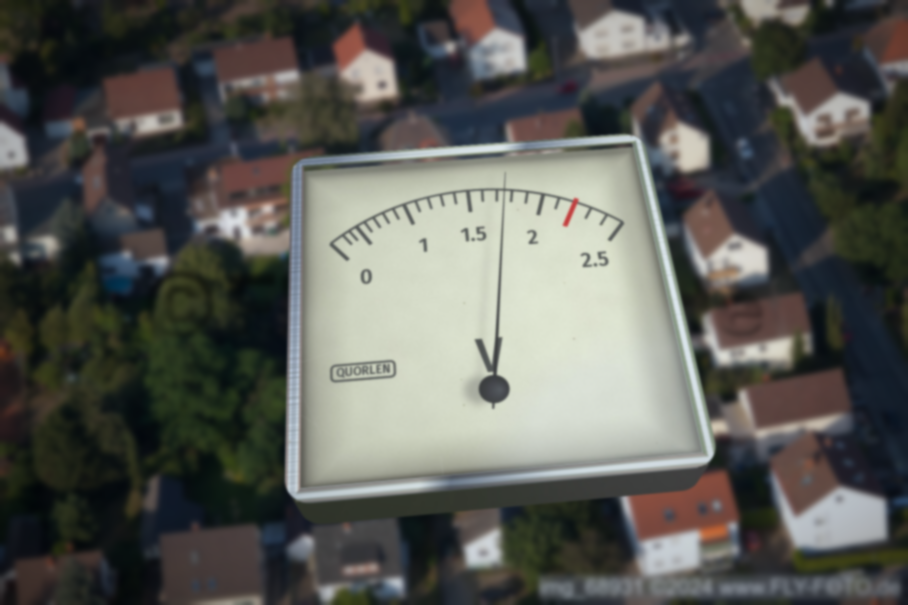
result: 1.75 V
